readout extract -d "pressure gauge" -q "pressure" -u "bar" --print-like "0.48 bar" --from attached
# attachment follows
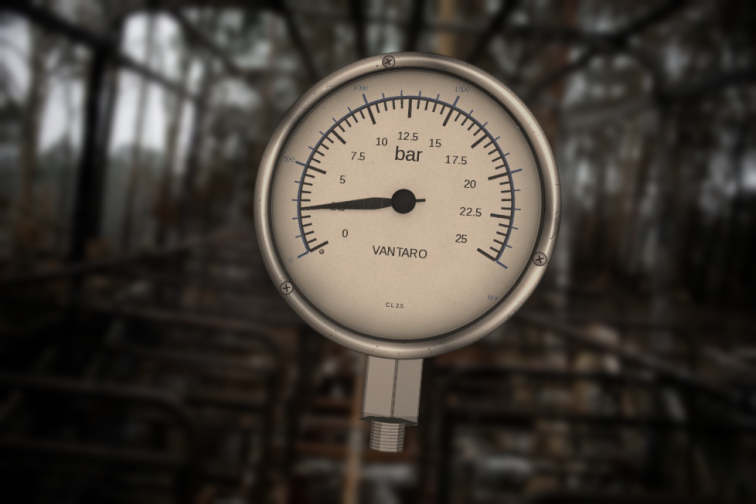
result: 2.5 bar
